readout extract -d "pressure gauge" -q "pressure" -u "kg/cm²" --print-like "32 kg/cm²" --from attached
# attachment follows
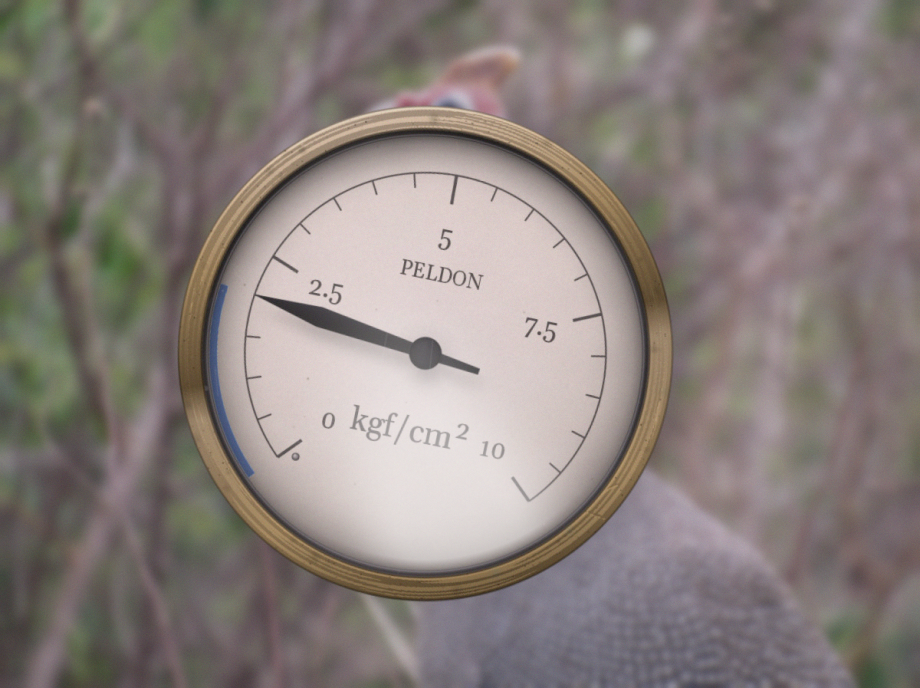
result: 2 kg/cm²
